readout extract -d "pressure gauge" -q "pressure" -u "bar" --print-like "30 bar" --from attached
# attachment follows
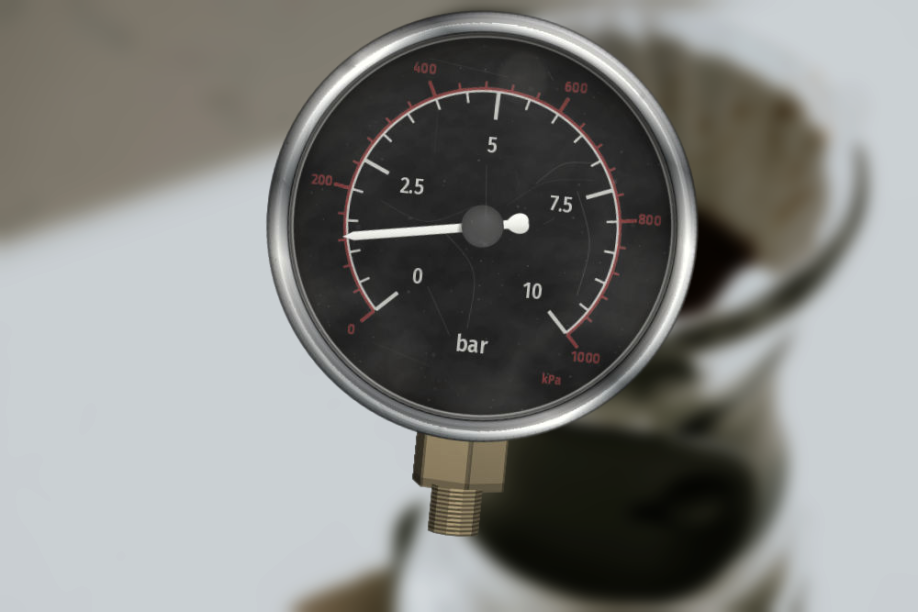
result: 1.25 bar
